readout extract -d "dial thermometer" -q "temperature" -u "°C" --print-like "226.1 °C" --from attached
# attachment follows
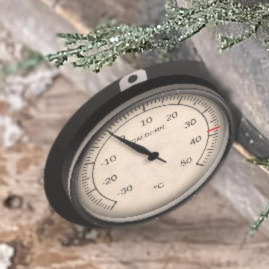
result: 0 °C
